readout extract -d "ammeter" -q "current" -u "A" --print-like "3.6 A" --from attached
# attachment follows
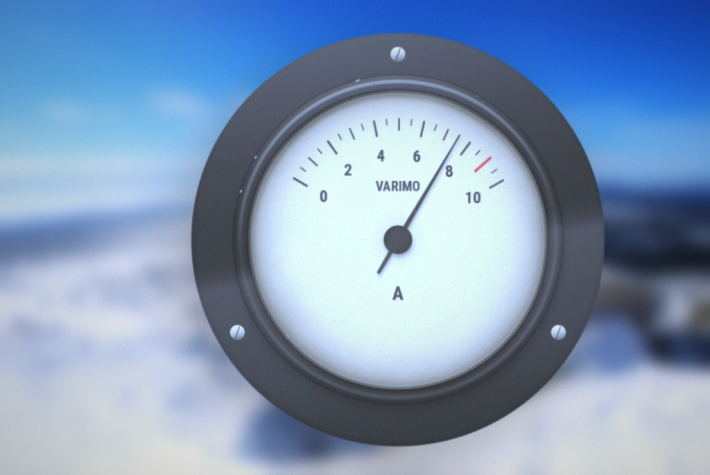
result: 7.5 A
